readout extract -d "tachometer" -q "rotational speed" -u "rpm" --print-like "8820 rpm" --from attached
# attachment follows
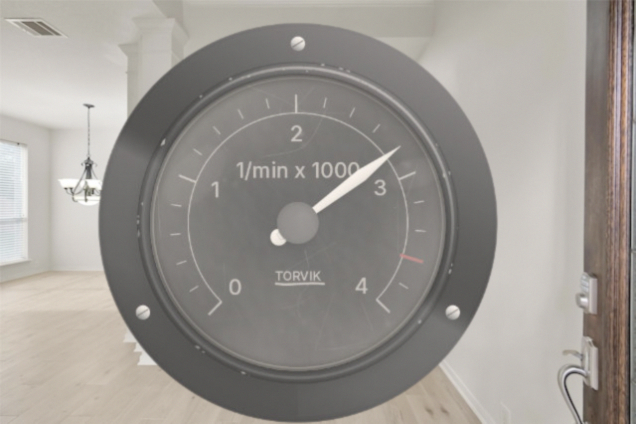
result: 2800 rpm
